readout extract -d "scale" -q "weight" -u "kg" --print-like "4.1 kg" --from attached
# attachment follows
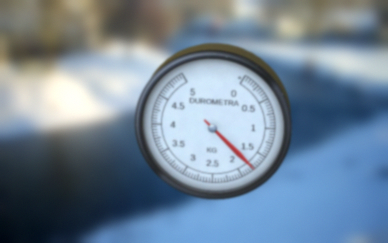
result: 1.75 kg
